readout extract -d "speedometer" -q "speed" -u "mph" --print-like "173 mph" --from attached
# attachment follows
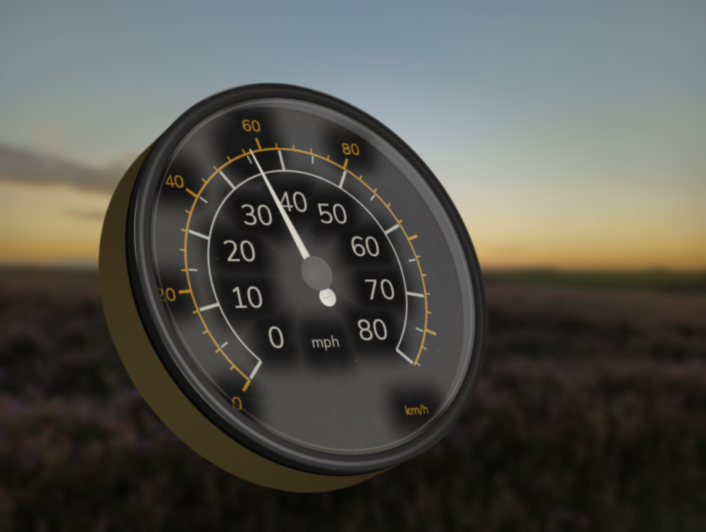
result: 35 mph
